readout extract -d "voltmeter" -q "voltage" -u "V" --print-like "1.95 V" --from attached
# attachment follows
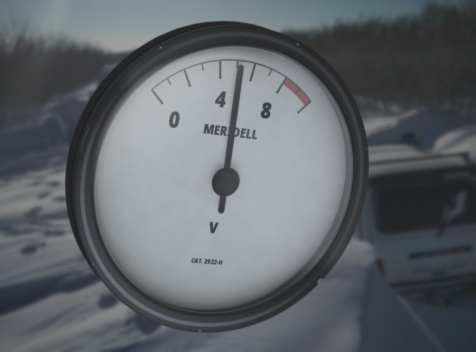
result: 5 V
